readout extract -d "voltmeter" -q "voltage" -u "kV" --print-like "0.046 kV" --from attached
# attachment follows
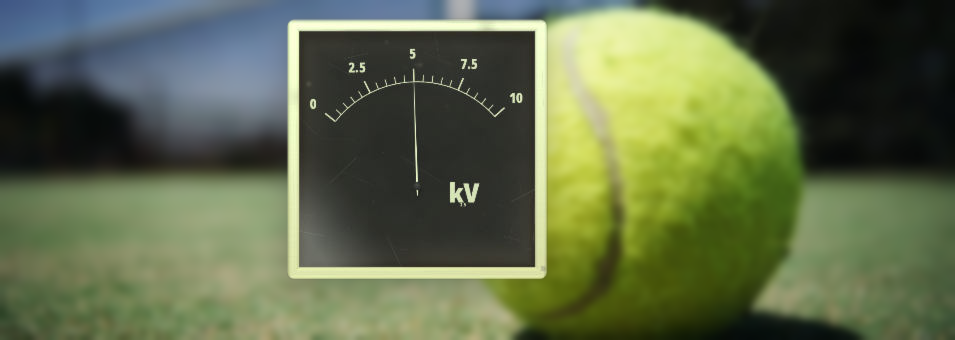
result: 5 kV
